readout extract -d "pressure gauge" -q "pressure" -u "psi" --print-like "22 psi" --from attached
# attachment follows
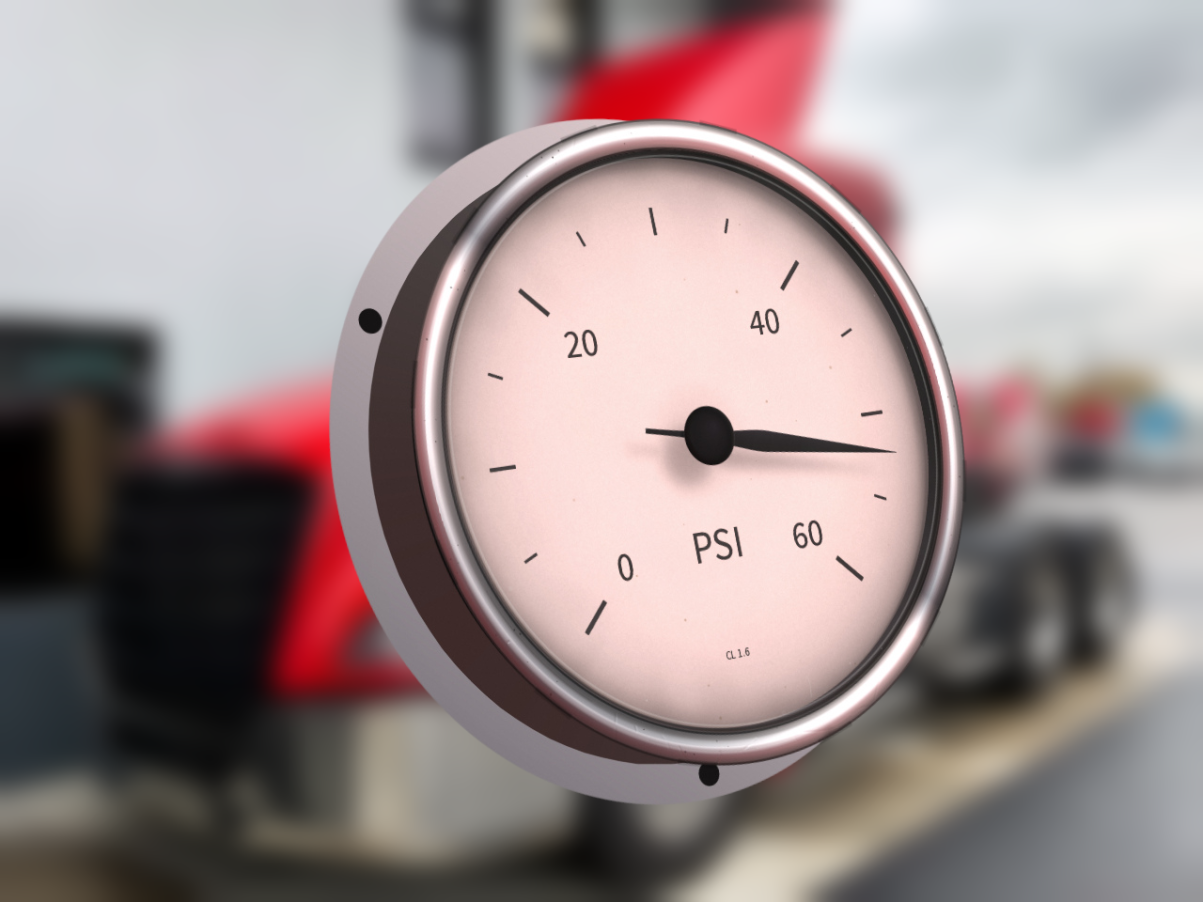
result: 52.5 psi
